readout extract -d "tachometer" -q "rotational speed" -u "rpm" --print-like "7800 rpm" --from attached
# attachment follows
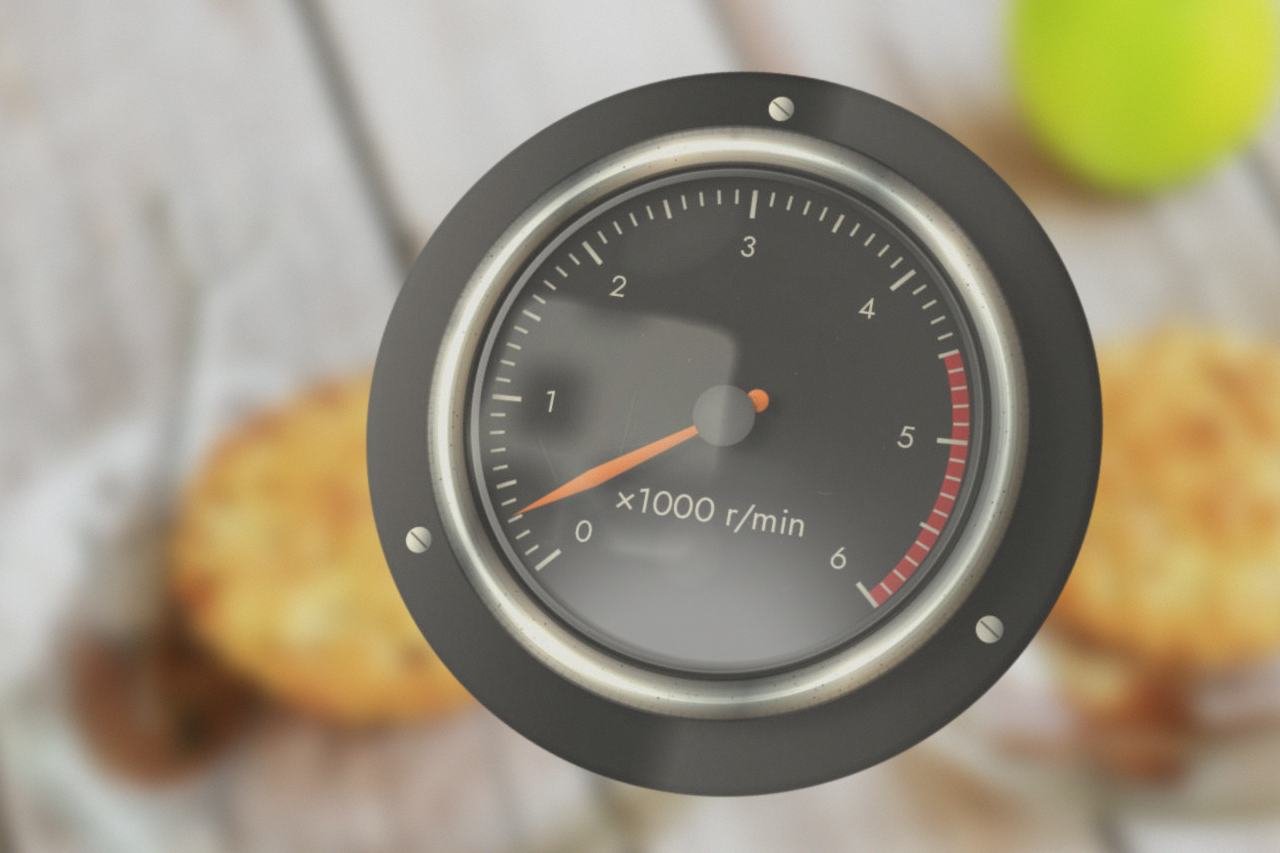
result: 300 rpm
